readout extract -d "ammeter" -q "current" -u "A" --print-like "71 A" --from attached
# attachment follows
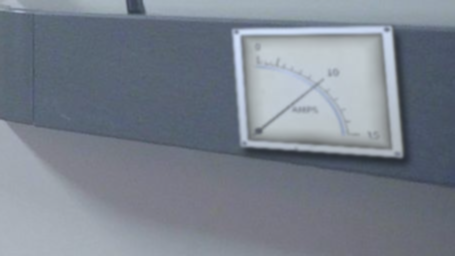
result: 10 A
